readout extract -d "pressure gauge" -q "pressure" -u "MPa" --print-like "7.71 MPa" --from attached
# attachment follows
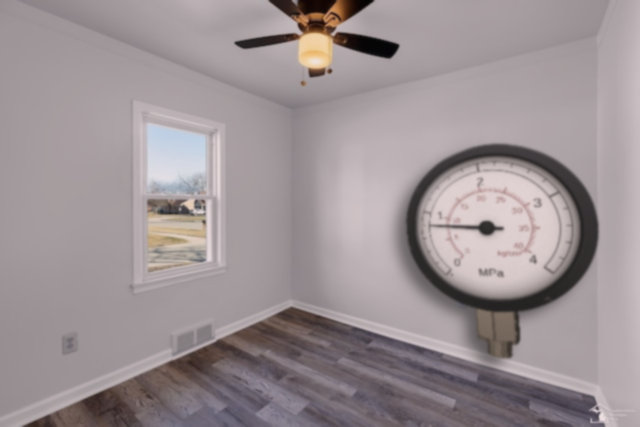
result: 0.8 MPa
